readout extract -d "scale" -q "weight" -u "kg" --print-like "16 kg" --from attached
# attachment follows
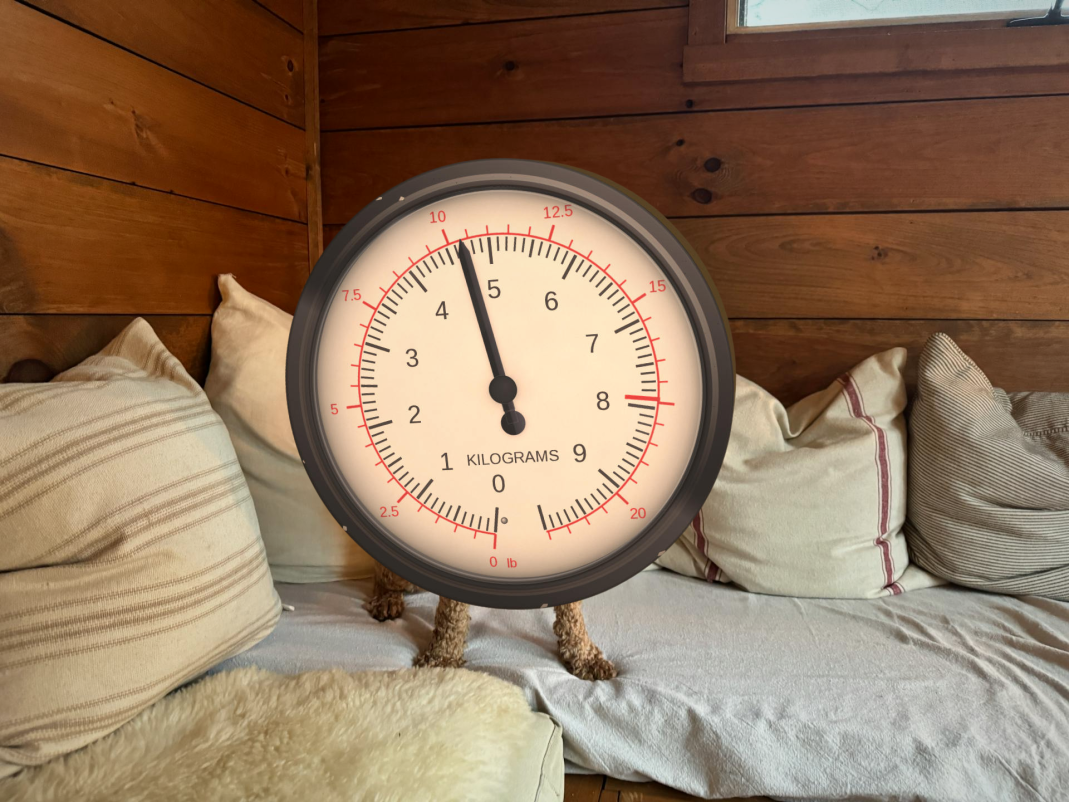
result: 4.7 kg
